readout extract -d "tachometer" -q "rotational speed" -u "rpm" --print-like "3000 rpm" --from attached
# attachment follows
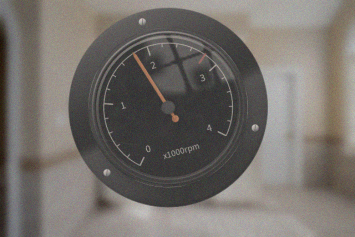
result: 1800 rpm
